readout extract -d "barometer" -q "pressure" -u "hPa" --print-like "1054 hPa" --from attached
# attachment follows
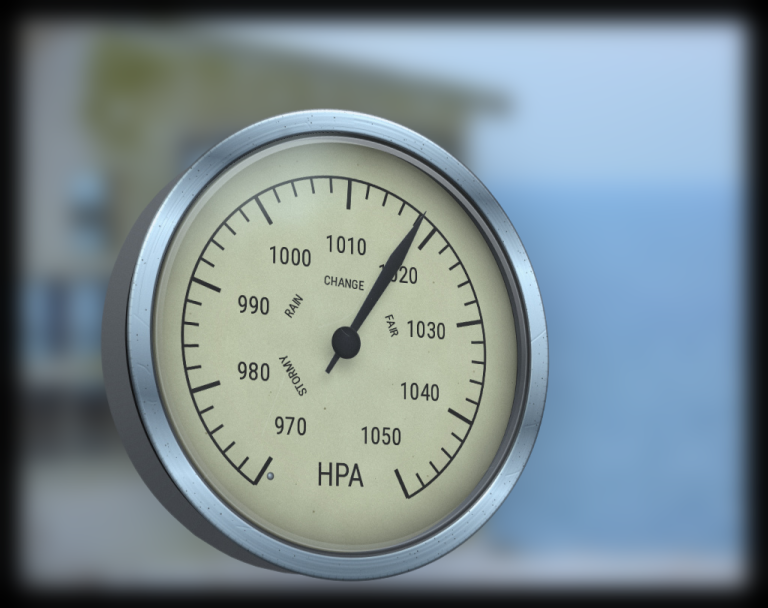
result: 1018 hPa
